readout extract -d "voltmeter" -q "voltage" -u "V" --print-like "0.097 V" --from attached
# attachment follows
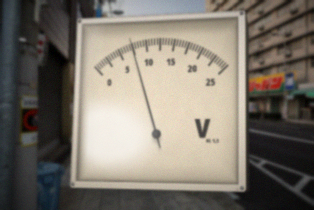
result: 7.5 V
